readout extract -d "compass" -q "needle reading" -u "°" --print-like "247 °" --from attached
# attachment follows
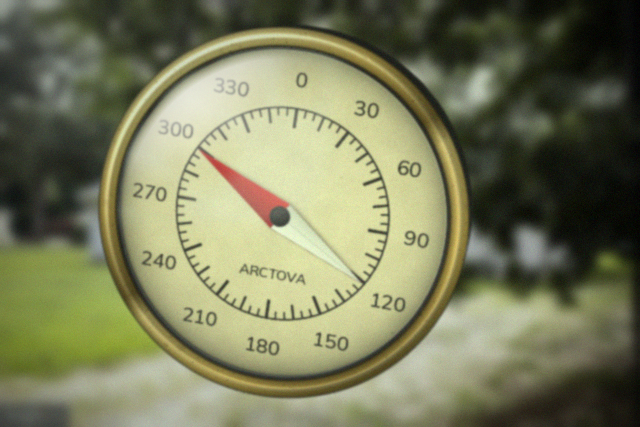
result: 300 °
